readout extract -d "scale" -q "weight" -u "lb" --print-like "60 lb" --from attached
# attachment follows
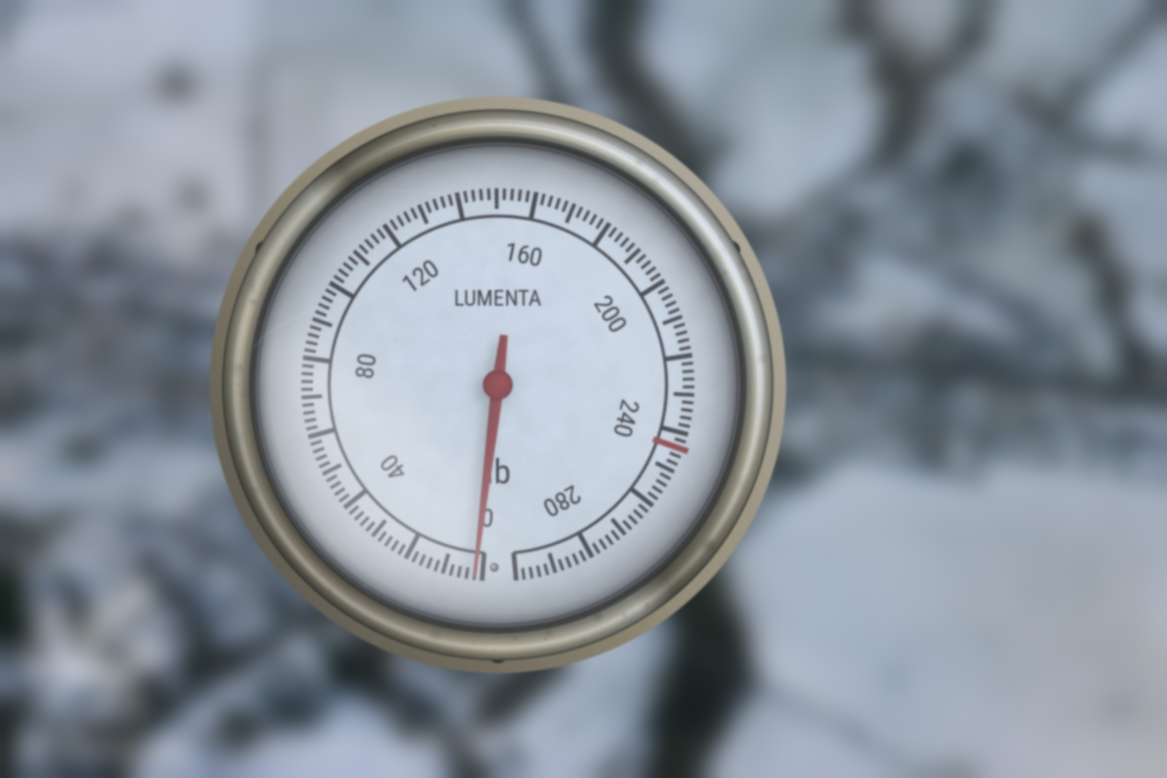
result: 2 lb
